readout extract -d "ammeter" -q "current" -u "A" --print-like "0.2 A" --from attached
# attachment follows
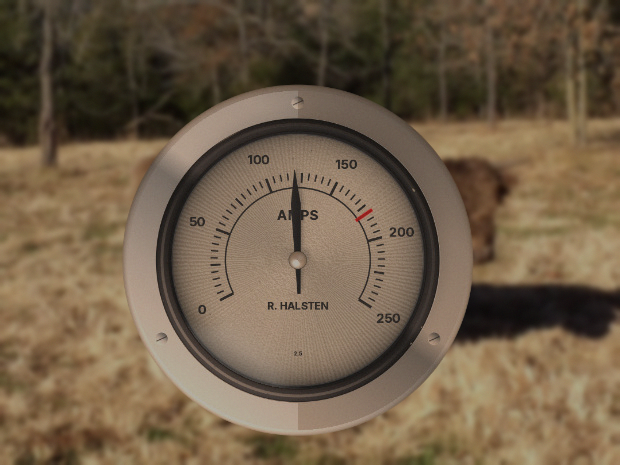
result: 120 A
